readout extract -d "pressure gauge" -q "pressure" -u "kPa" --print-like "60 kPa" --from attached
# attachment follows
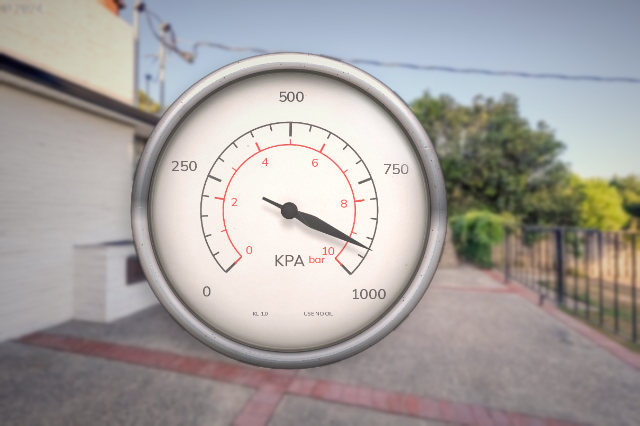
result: 925 kPa
